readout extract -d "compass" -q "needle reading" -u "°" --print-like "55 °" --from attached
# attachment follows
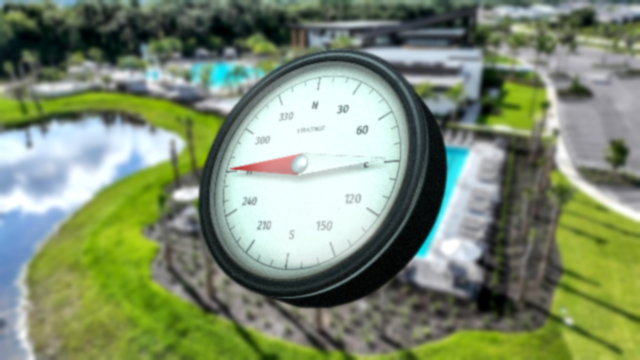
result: 270 °
